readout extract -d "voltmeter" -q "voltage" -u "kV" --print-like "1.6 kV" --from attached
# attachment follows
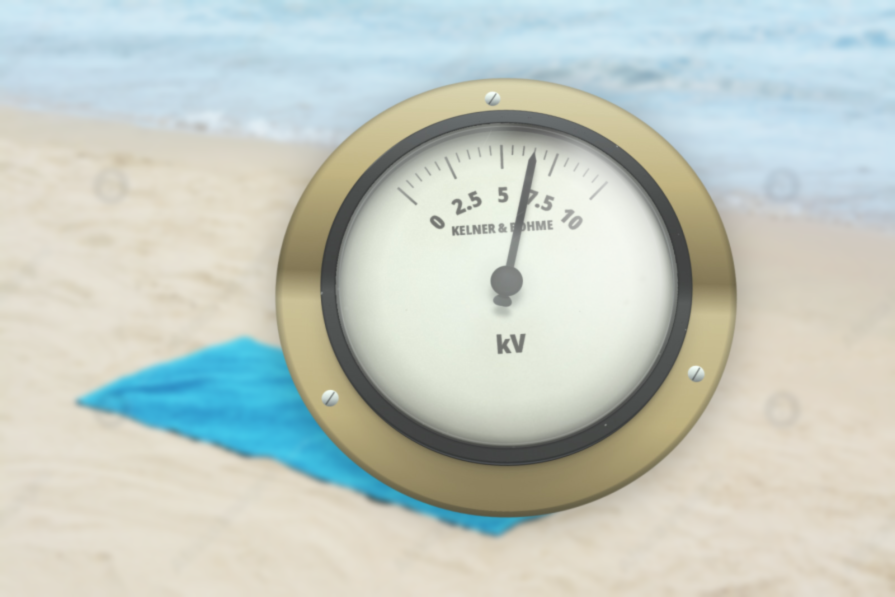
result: 6.5 kV
